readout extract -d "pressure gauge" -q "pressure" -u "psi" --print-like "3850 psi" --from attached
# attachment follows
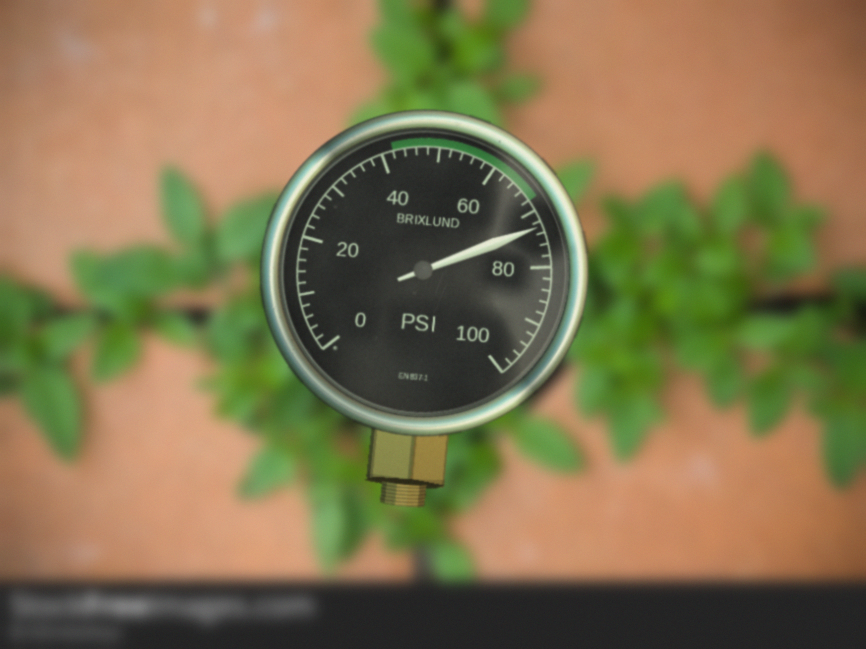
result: 73 psi
